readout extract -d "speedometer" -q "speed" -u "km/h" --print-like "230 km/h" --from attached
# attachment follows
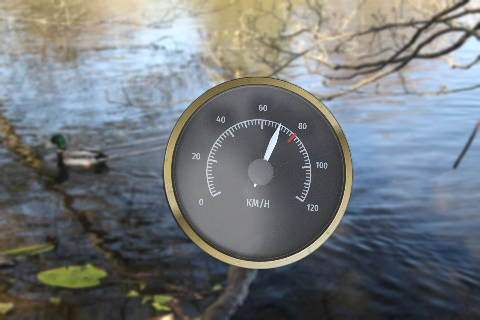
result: 70 km/h
